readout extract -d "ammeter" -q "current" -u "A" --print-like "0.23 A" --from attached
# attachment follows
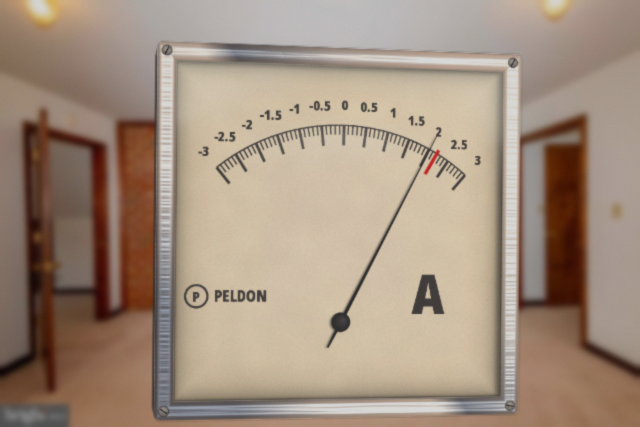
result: 2 A
